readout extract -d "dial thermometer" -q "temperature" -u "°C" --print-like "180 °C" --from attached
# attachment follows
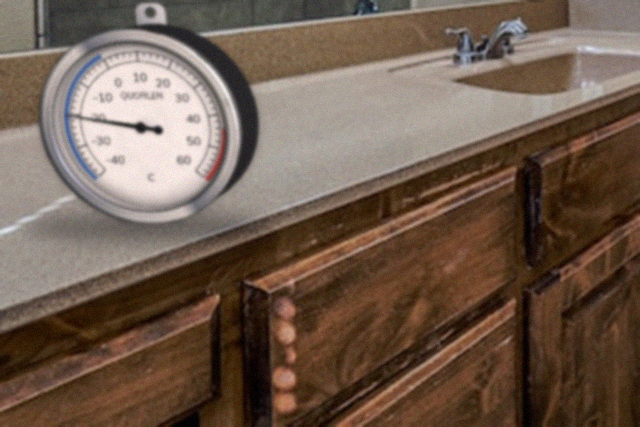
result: -20 °C
